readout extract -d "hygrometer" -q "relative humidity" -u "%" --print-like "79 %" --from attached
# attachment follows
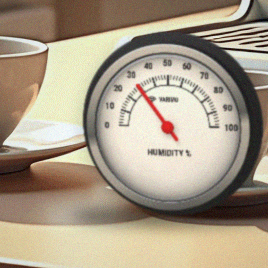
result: 30 %
